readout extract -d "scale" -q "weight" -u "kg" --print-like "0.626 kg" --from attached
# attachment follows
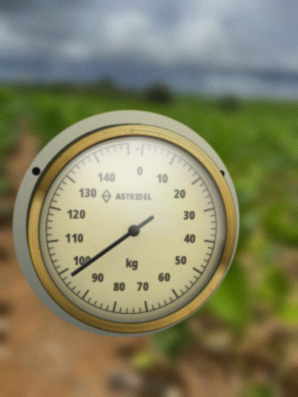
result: 98 kg
